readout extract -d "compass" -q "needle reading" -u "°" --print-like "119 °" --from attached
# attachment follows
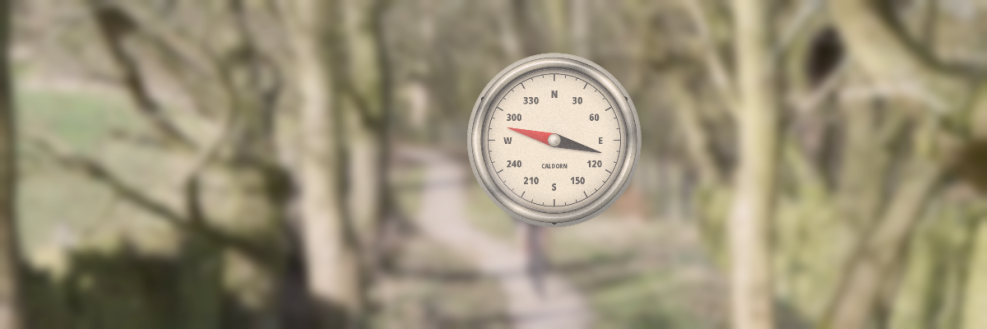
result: 285 °
